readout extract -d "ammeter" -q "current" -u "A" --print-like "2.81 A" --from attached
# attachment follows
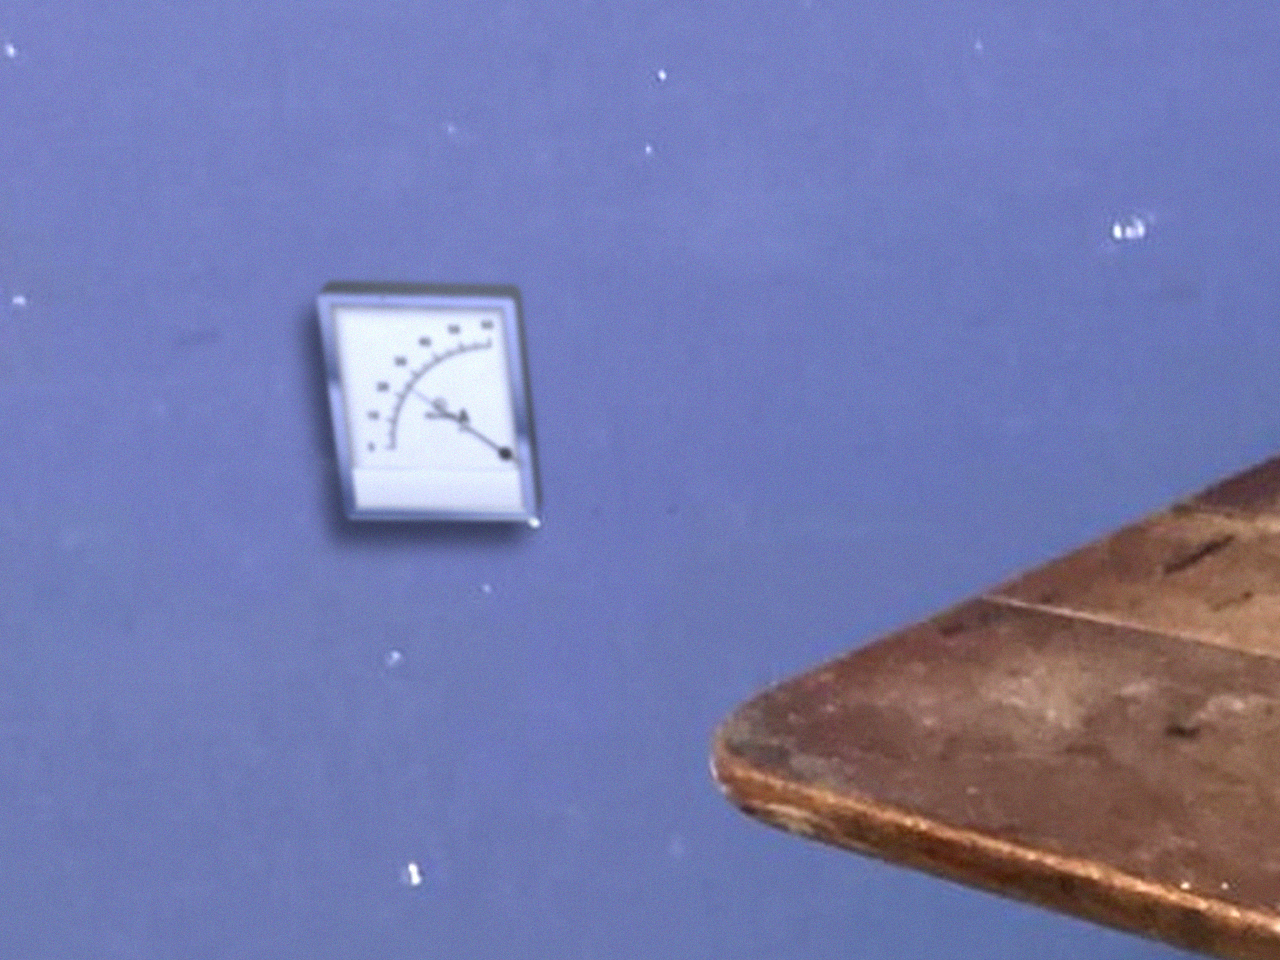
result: 25 A
